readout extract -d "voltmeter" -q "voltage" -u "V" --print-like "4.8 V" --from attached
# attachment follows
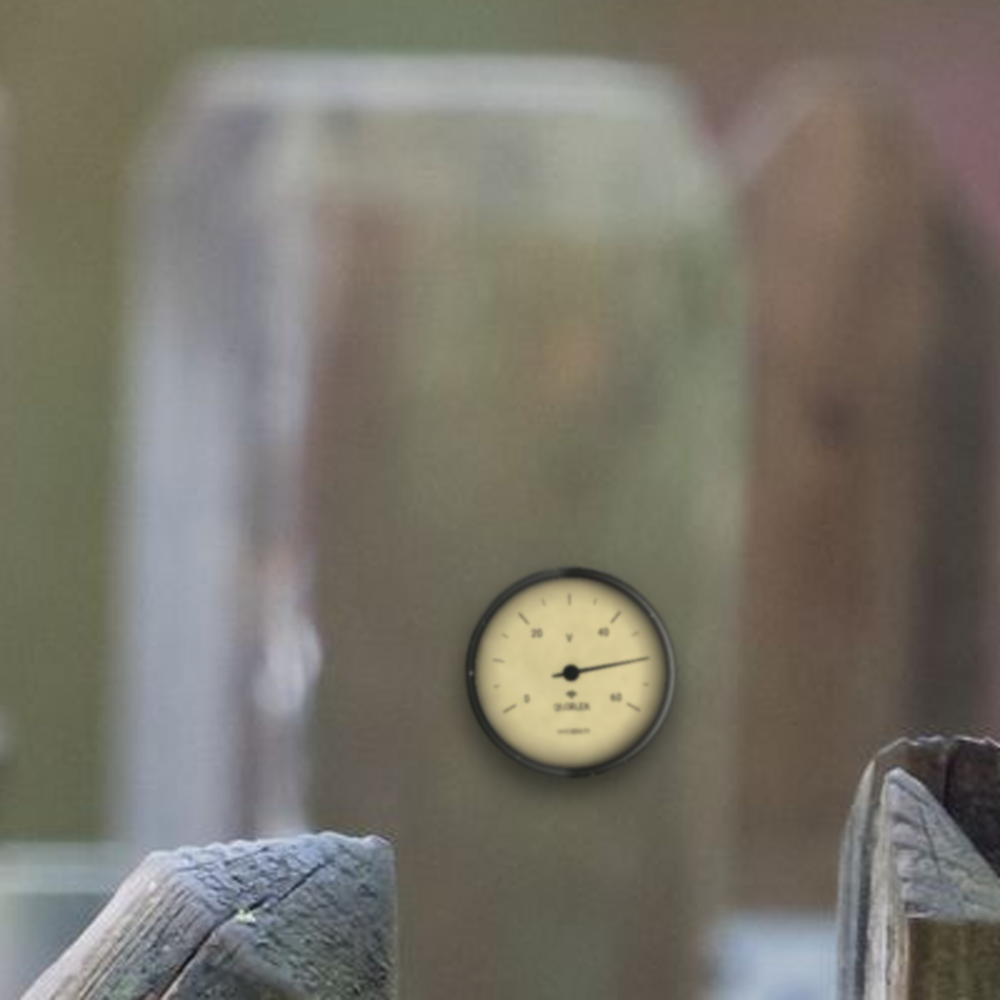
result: 50 V
